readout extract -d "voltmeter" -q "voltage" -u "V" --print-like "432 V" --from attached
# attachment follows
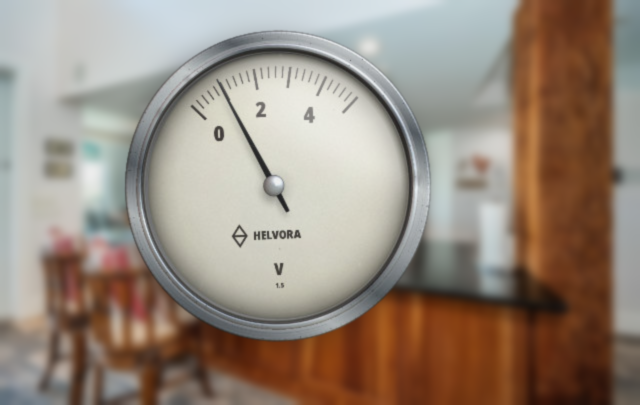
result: 1 V
